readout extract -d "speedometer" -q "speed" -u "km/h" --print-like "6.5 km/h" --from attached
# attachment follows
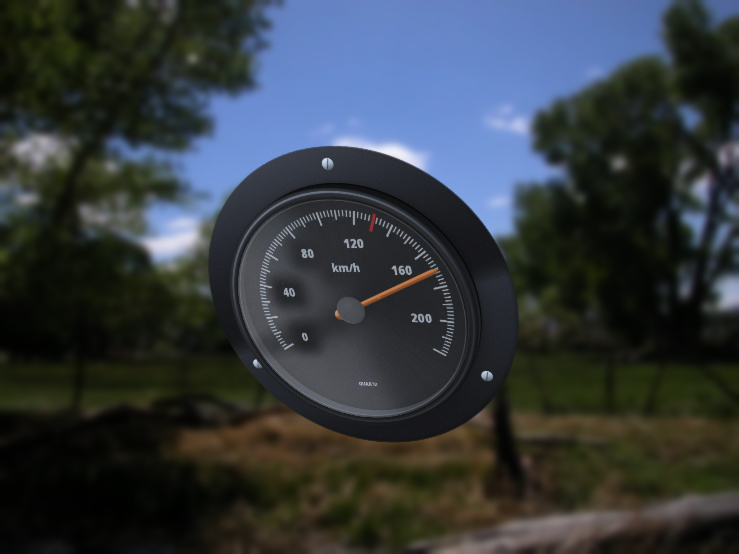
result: 170 km/h
